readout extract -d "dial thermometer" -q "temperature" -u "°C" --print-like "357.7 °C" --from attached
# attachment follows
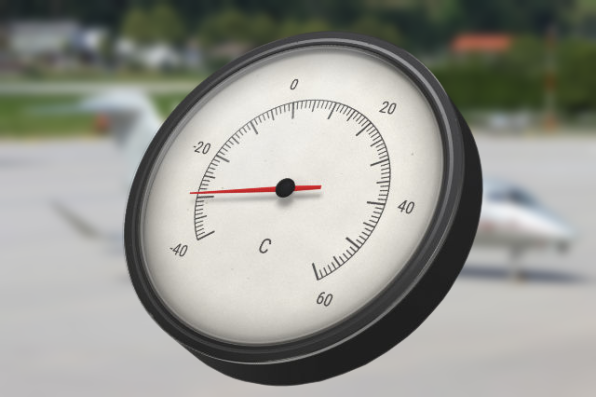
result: -30 °C
